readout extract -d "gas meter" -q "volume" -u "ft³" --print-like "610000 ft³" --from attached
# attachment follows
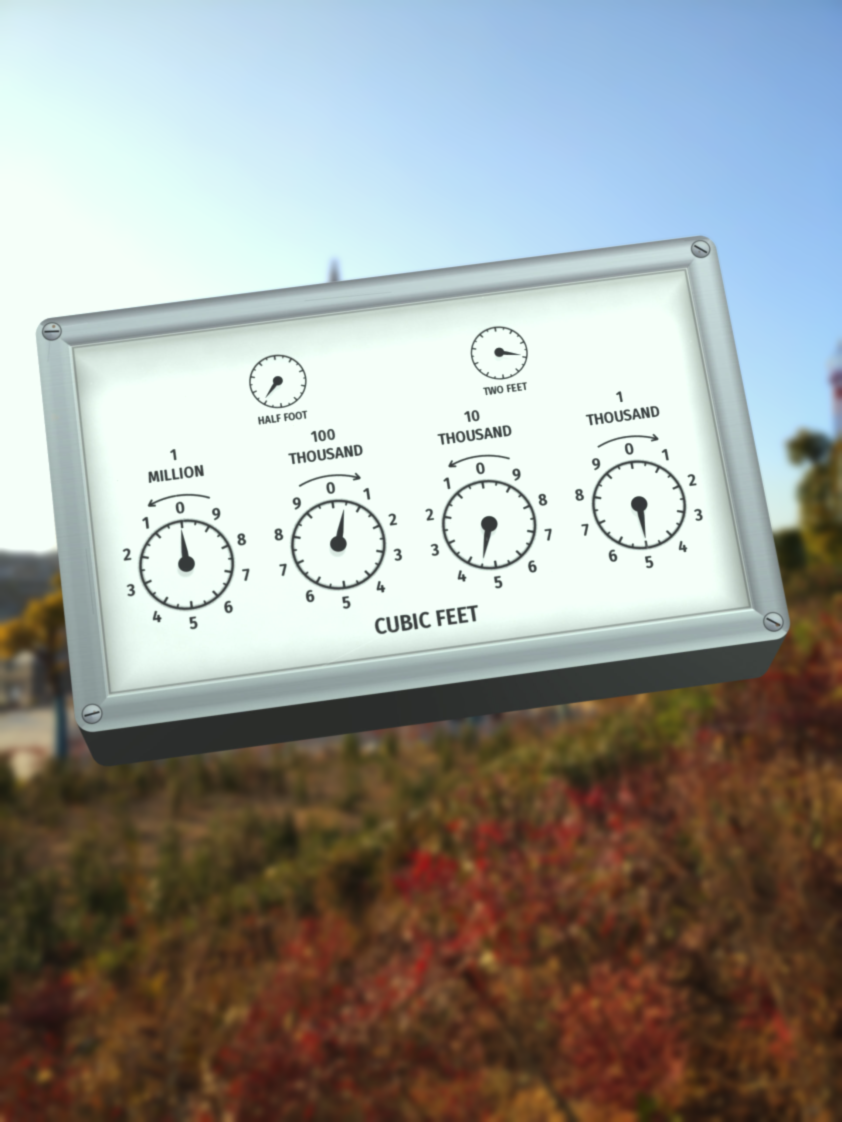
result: 4500 ft³
